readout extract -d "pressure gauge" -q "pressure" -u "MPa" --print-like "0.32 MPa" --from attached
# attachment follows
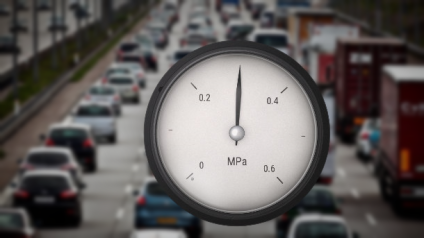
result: 0.3 MPa
